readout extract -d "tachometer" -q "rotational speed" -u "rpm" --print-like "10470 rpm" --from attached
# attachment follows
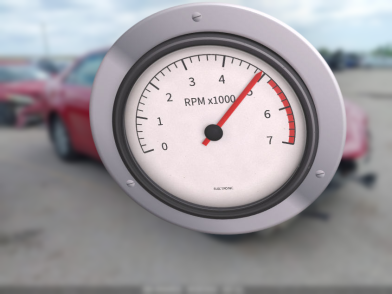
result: 4900 rpm
